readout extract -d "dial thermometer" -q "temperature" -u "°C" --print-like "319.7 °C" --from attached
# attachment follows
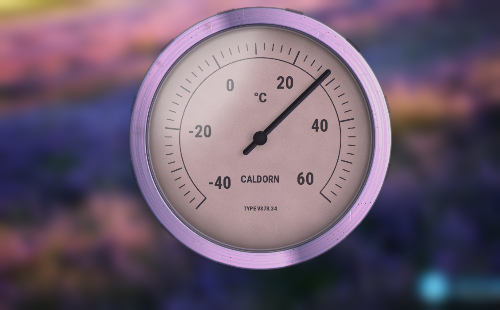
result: 28 °C
